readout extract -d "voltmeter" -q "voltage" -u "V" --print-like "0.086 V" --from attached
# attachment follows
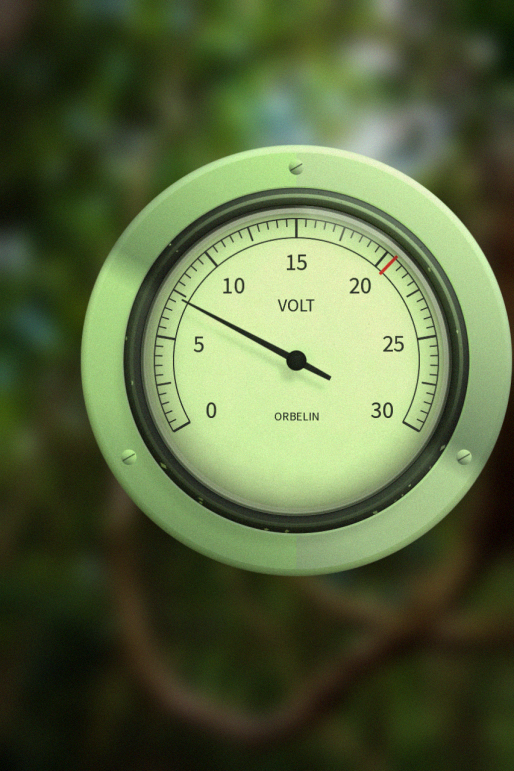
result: 7.25 V
